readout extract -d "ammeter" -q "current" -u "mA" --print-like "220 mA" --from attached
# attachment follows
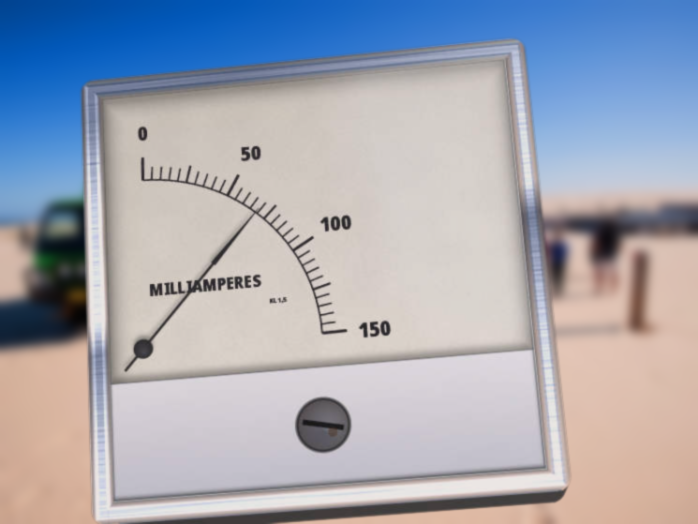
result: 70 mA
